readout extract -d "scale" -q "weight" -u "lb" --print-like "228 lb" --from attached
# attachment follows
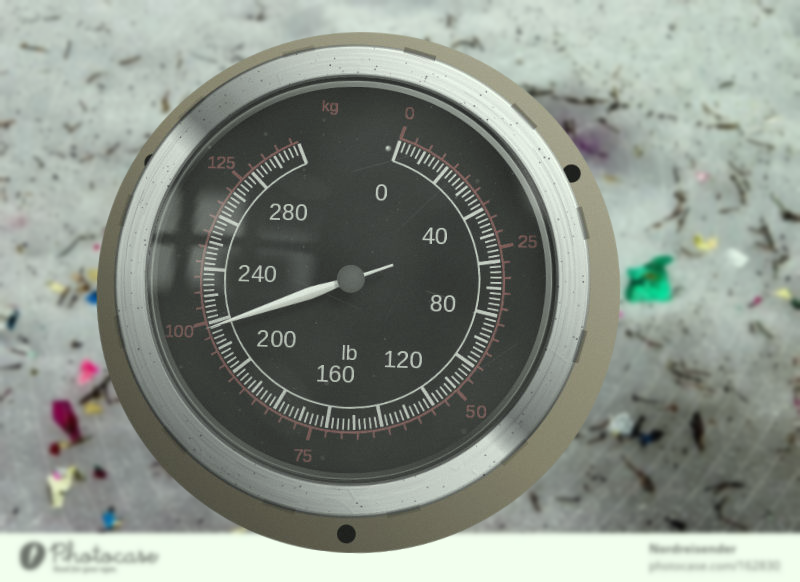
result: 218 lb
